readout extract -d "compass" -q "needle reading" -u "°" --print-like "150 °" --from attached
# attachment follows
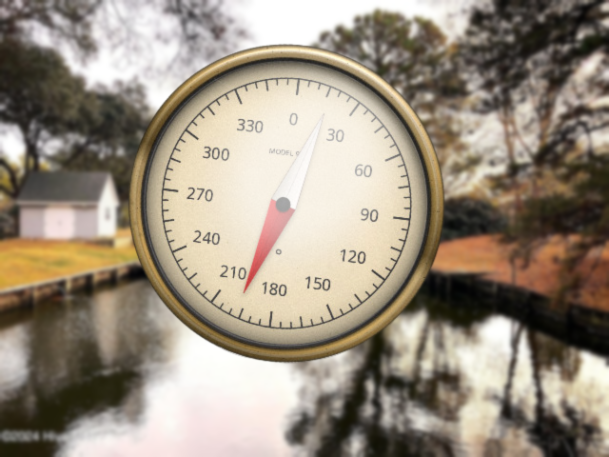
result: 197.5 °
